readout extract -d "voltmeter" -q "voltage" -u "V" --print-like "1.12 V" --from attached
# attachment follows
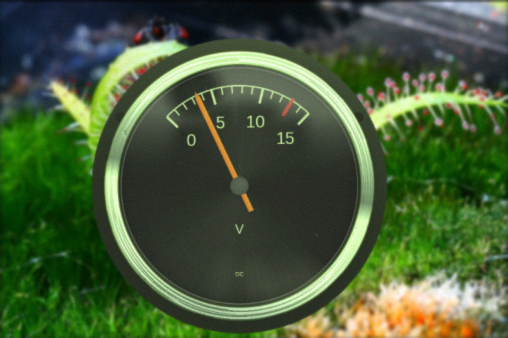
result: 3.5 V
